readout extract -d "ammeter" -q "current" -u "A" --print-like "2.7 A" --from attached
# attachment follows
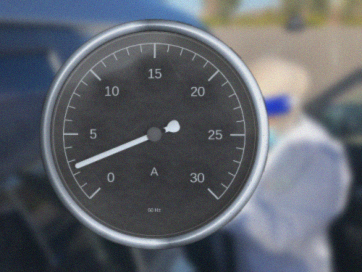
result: 2.5 A
